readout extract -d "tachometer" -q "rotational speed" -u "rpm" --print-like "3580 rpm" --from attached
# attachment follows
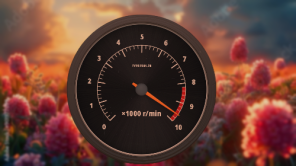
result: 9600 rpm
